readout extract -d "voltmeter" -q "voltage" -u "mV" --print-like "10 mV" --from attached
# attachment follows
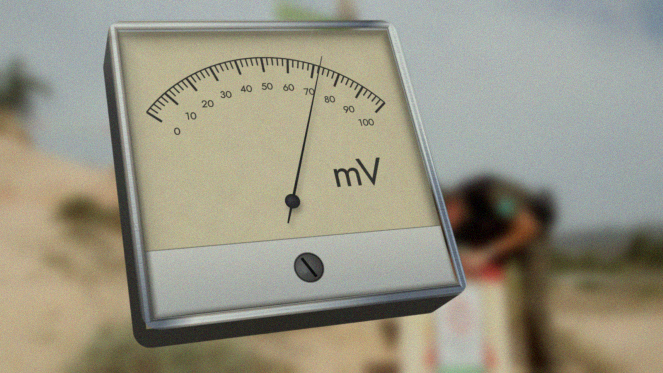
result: 72 mV
